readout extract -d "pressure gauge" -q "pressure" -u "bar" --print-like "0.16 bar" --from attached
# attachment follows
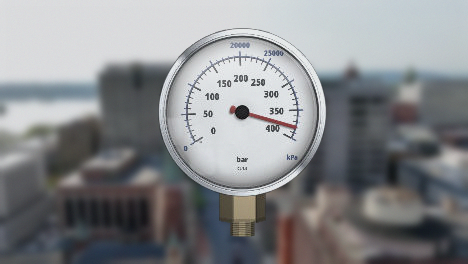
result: 380 bar
